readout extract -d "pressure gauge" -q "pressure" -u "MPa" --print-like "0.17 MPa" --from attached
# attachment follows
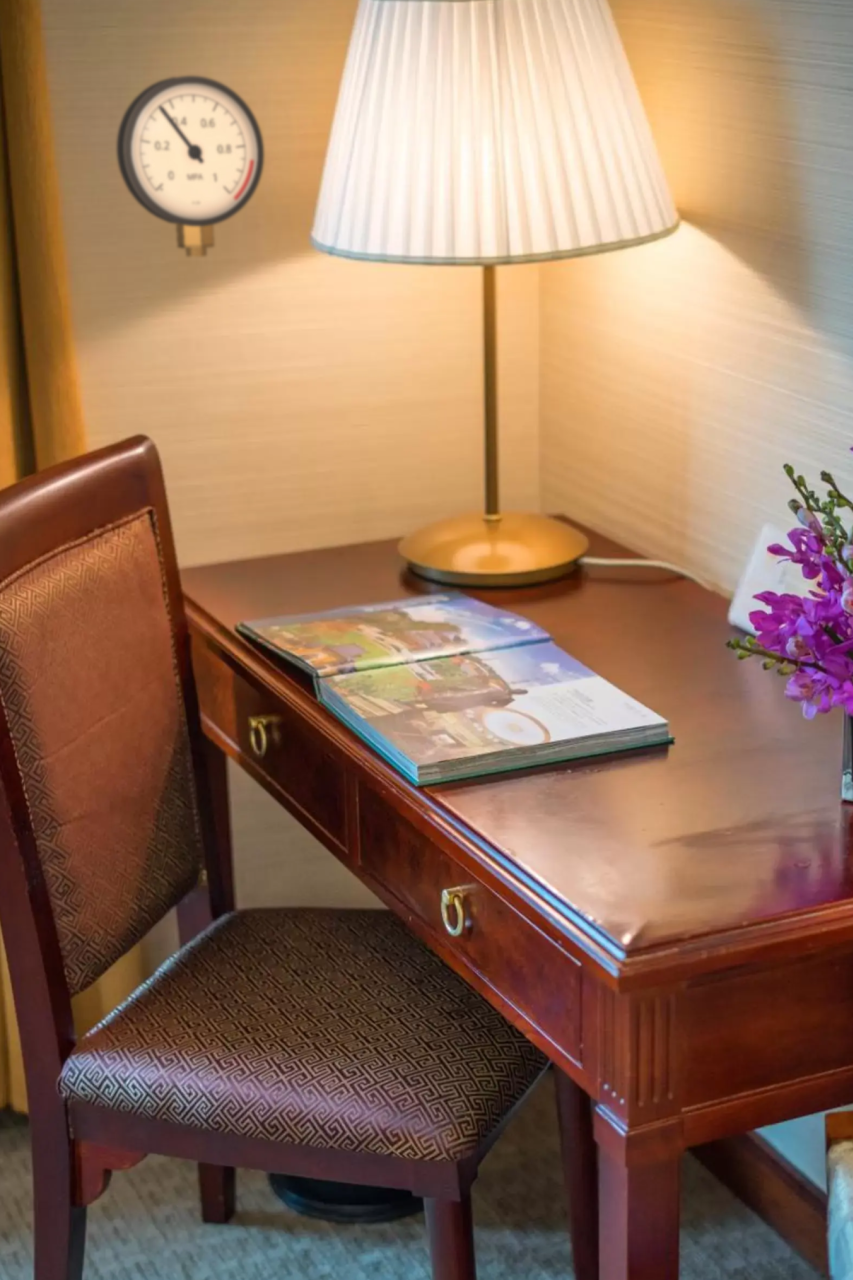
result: 0.35 MPa
